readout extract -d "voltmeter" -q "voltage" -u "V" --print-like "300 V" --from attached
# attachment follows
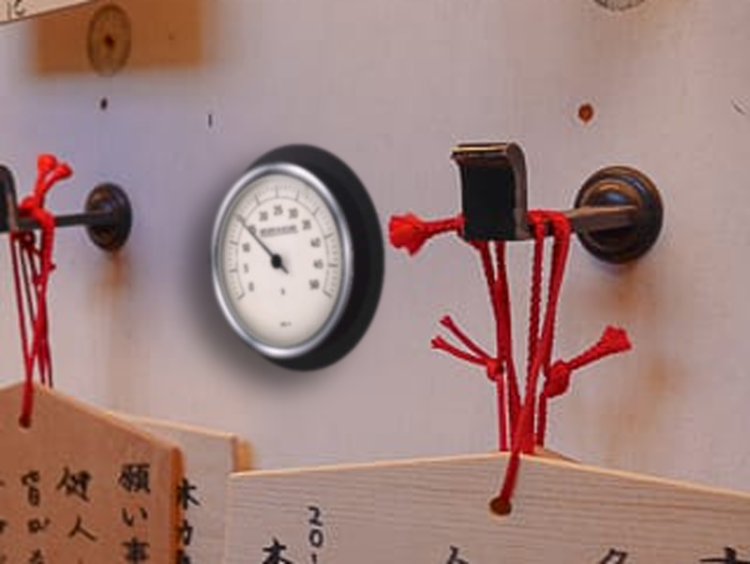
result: 15 V
